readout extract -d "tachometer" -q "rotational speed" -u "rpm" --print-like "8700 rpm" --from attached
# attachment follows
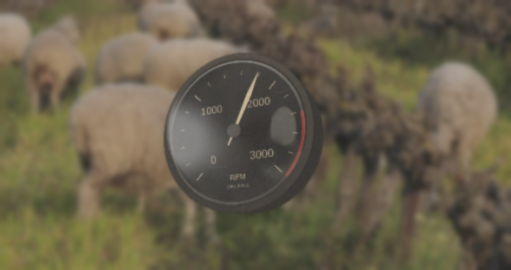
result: 1800 rpm
